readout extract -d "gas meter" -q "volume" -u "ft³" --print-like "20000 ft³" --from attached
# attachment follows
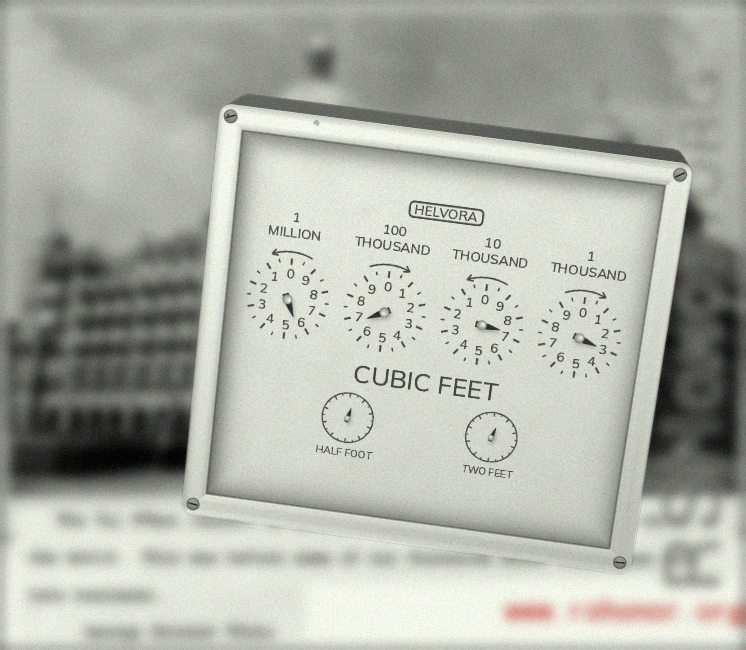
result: 567300 ft³
